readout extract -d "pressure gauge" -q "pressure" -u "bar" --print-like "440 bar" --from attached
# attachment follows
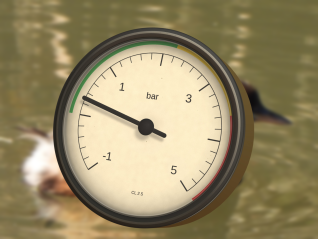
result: 0.3 bar
